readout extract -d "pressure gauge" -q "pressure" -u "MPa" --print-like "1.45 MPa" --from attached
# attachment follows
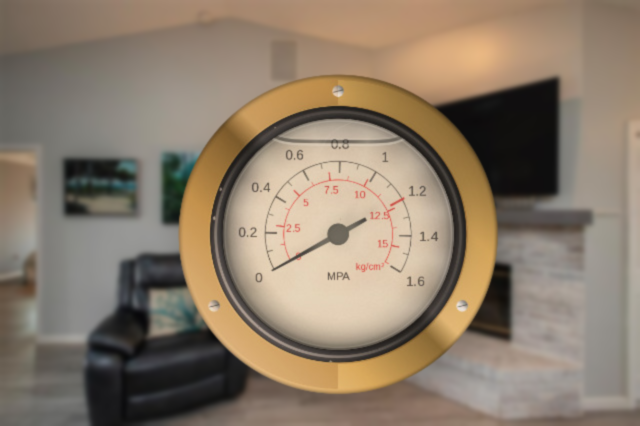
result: 0 MPa
